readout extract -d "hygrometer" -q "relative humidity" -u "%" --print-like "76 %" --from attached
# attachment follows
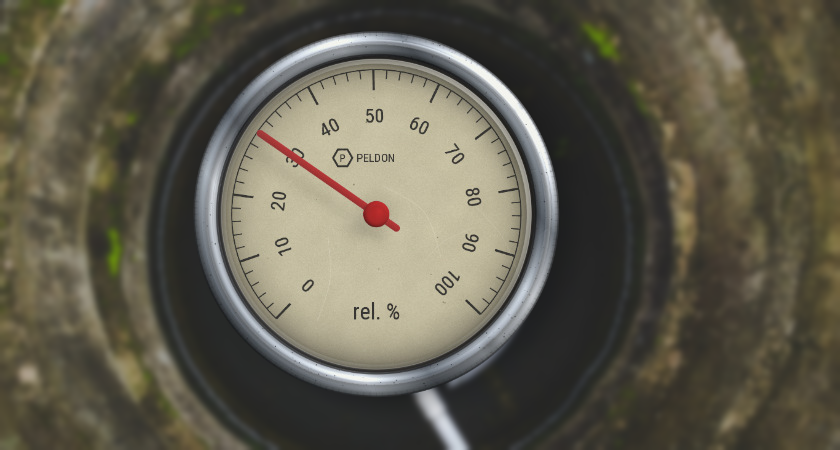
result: 30 %
